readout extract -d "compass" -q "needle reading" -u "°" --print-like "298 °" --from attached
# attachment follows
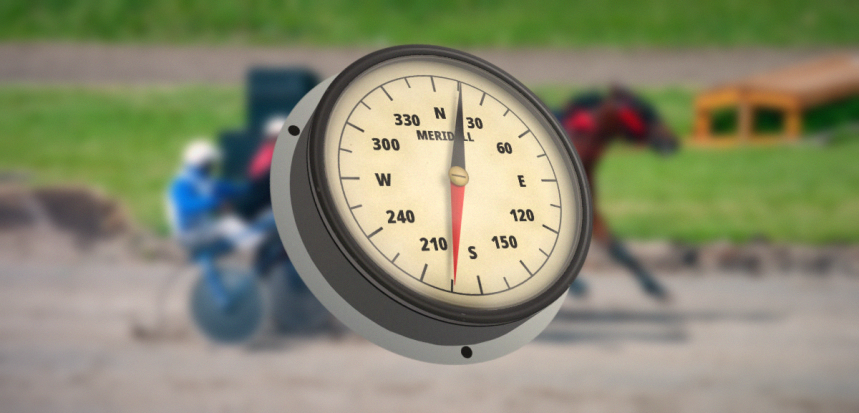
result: 195 °
